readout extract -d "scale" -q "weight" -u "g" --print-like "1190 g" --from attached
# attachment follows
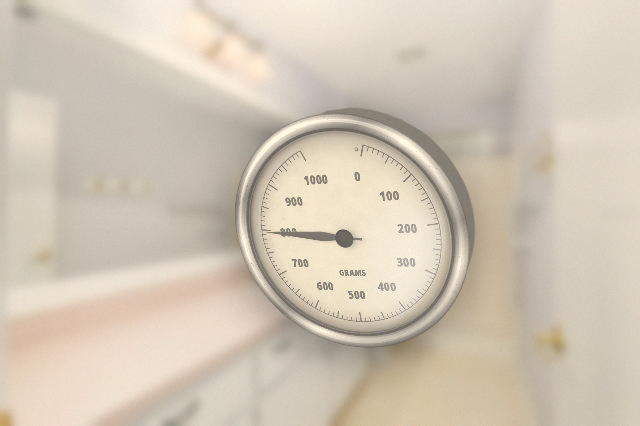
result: 800 g
